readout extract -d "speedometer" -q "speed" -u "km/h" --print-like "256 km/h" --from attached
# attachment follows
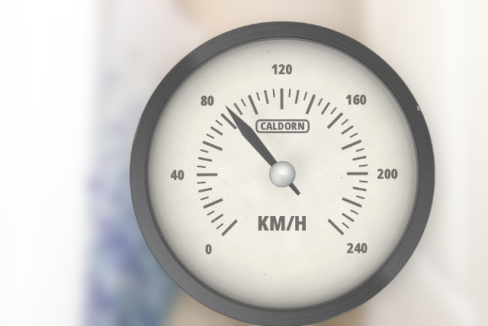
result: 85 km/h
